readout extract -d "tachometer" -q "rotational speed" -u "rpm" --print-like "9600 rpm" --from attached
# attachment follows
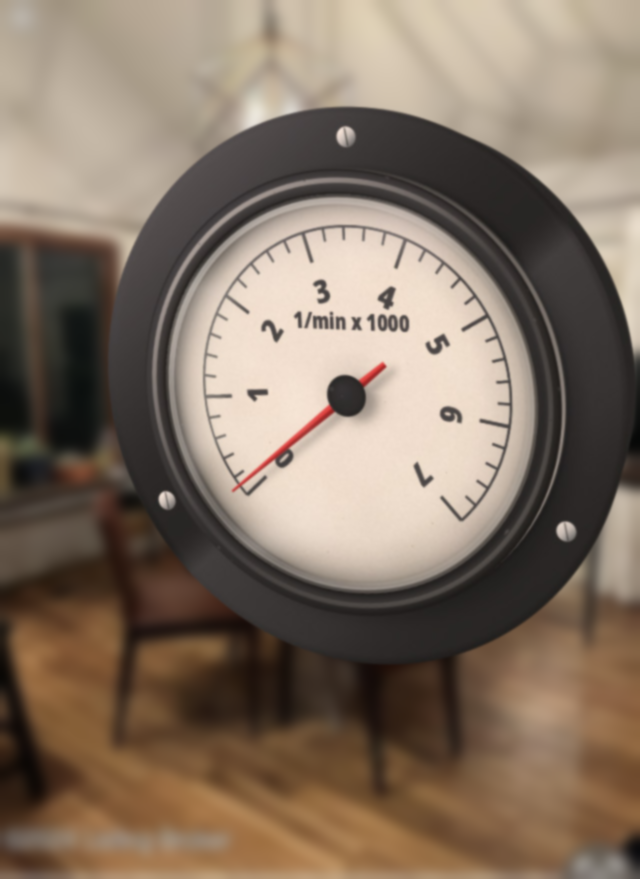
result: 100 rpm
